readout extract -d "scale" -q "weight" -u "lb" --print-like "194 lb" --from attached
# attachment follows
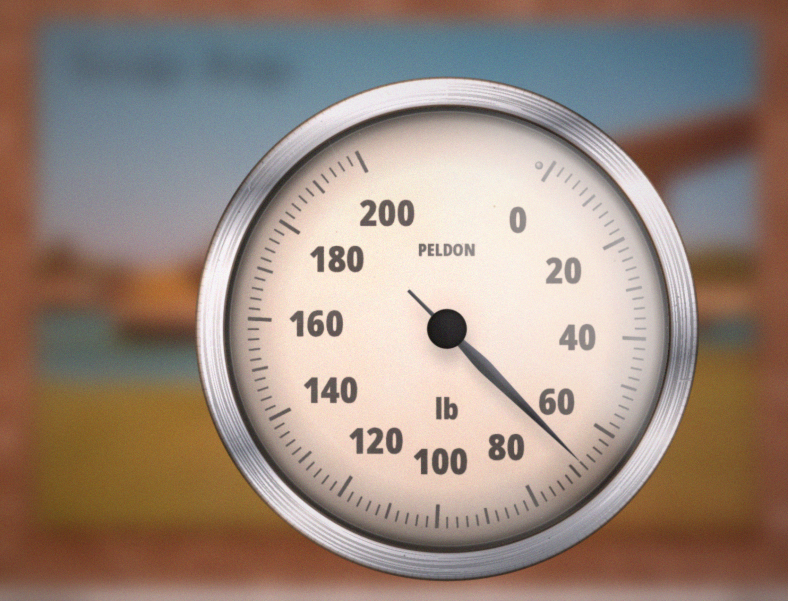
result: 68 lb
